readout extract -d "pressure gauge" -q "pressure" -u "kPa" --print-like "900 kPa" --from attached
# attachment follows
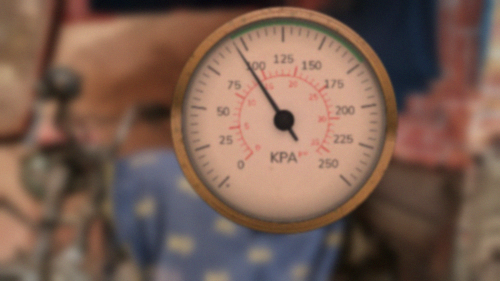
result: 95 kPa
